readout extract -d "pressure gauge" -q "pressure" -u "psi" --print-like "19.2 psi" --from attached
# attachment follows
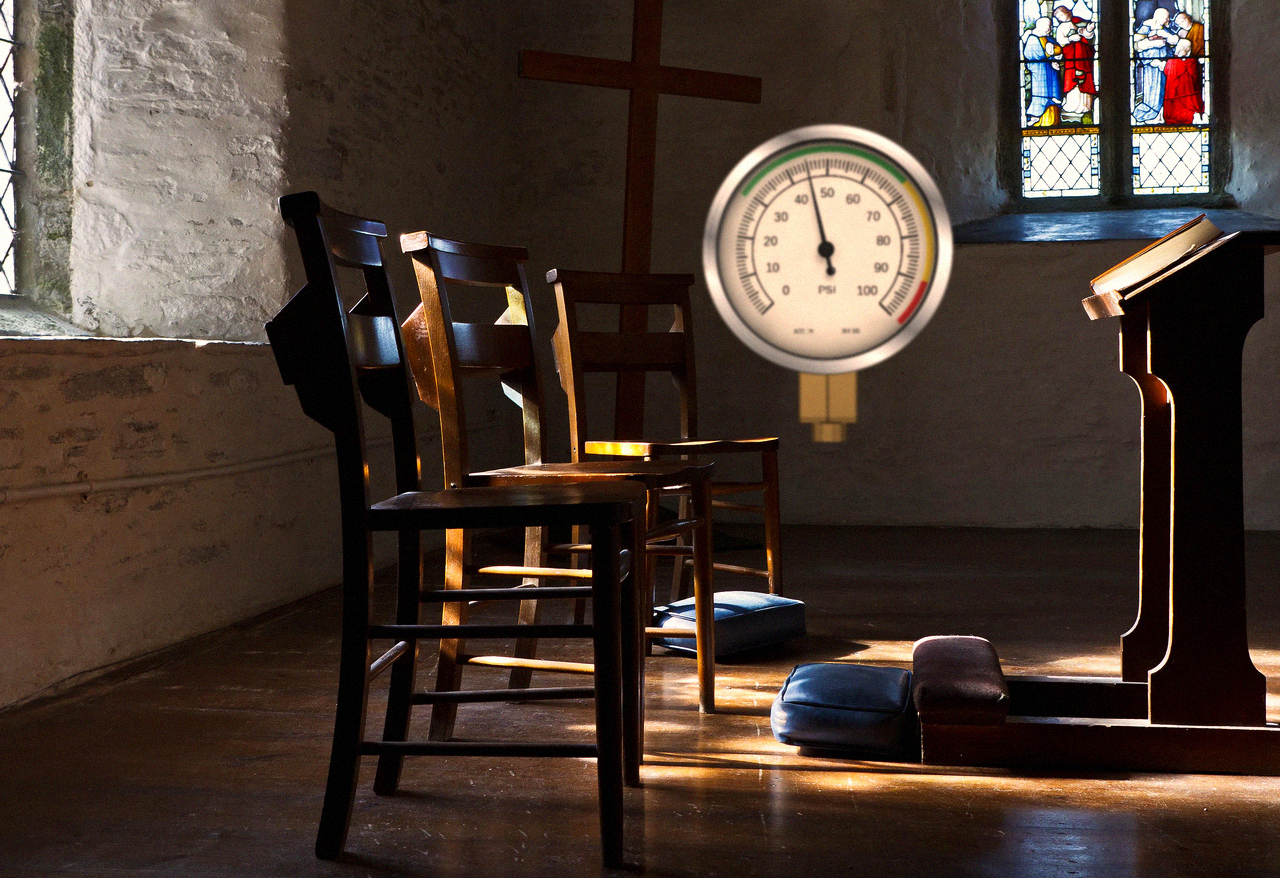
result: 45 psi
